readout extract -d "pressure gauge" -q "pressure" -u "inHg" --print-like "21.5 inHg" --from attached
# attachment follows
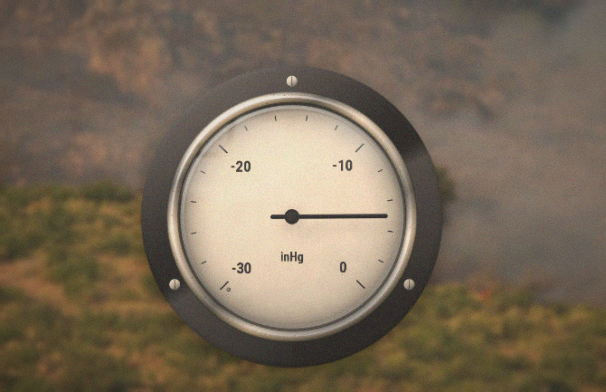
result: -5 inHg
